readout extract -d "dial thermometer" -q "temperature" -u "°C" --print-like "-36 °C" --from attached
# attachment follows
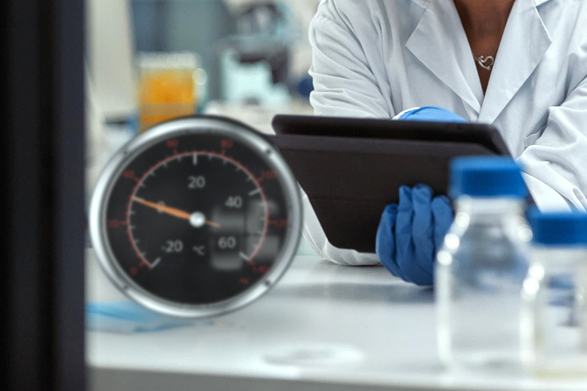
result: 0 °C
